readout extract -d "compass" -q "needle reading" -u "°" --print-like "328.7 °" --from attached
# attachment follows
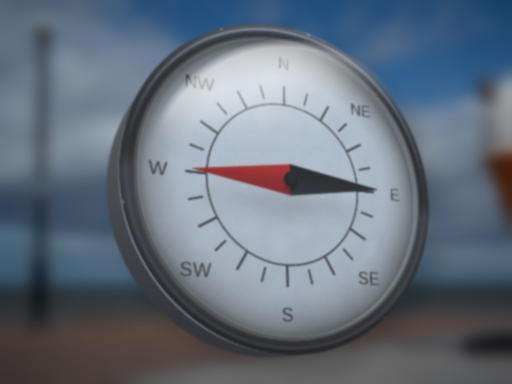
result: 270 °
